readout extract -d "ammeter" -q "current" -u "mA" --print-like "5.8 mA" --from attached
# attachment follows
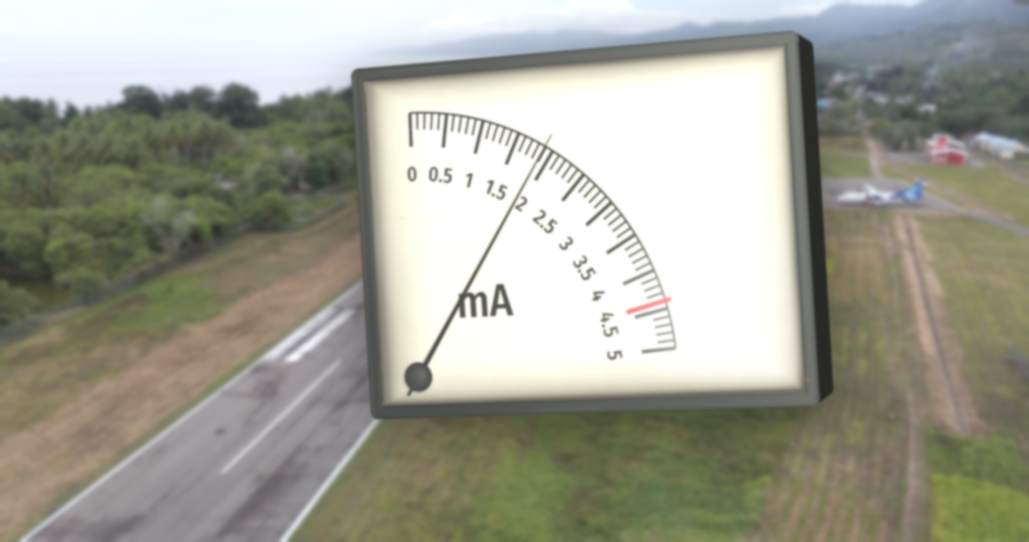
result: 1.9 mA
